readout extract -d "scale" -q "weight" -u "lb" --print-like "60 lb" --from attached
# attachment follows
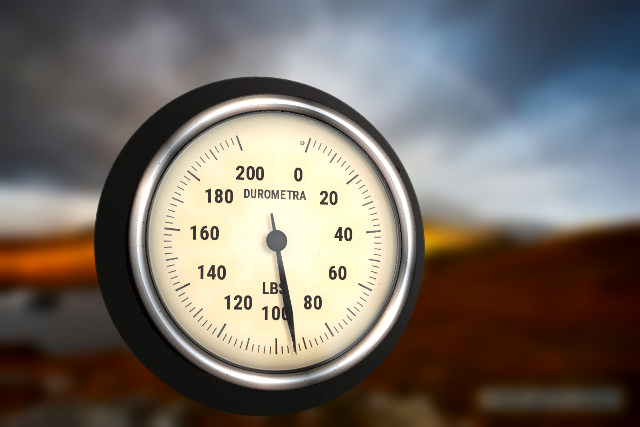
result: 94 lb
